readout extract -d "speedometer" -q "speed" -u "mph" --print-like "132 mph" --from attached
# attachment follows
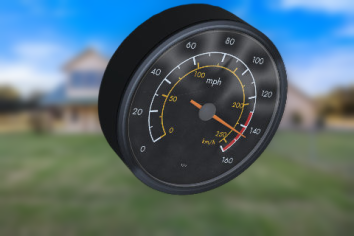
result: 145 mph
